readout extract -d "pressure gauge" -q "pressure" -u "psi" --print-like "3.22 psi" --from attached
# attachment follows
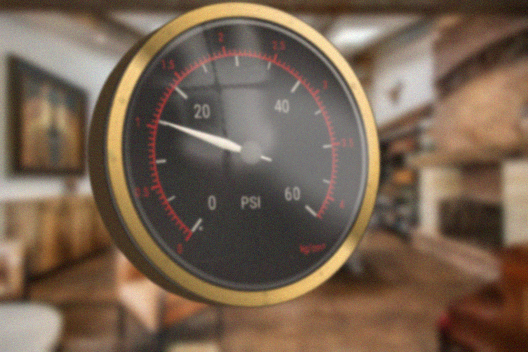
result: 15 psi
